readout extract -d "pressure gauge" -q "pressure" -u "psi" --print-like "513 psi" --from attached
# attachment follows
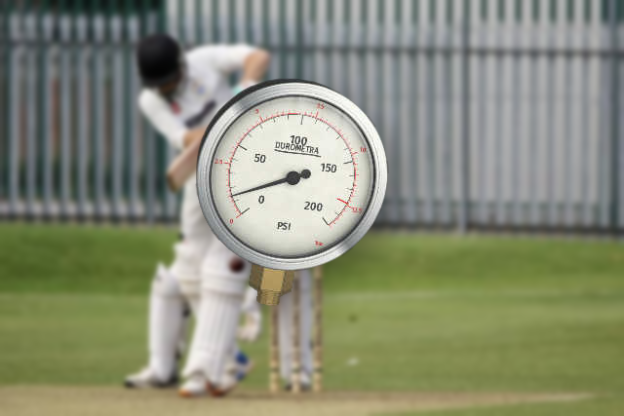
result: 15 psi
